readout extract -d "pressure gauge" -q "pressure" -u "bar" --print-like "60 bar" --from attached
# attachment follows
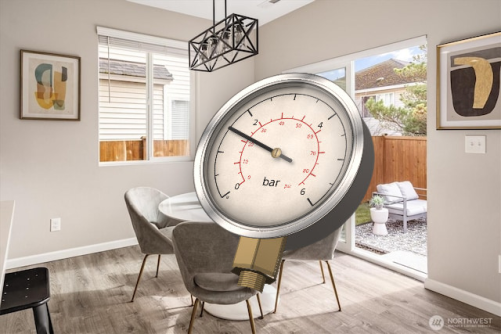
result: 1.5 bar
